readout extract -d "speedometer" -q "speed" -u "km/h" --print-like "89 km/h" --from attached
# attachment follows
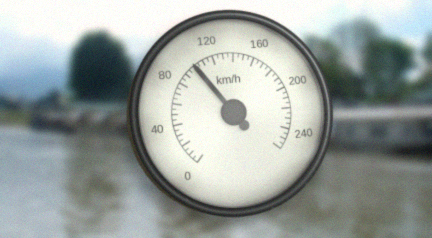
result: 100 km/h
